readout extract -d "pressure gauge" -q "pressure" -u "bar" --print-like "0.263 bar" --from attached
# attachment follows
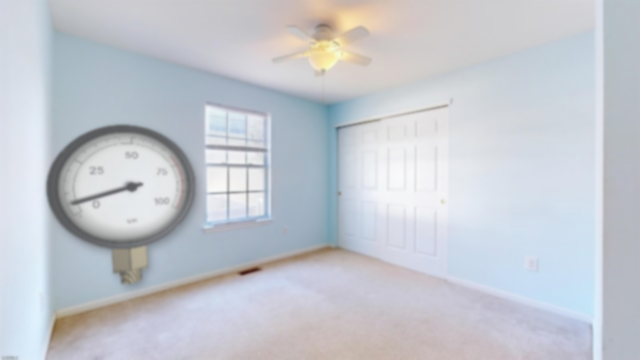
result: 5 bar
